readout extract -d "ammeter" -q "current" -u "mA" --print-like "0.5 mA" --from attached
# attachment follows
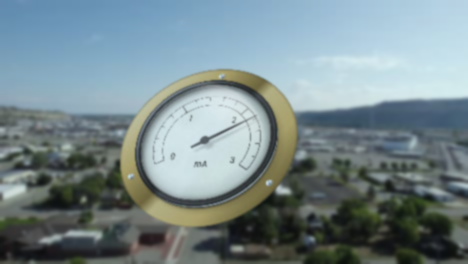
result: 2.2 mA
